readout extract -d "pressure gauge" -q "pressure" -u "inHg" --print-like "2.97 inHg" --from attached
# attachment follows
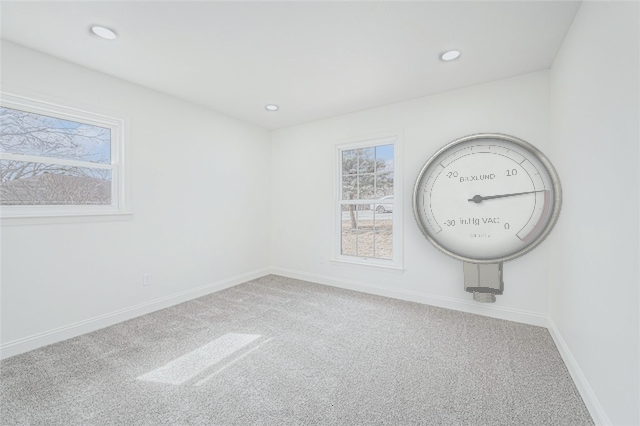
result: -6 inHg
